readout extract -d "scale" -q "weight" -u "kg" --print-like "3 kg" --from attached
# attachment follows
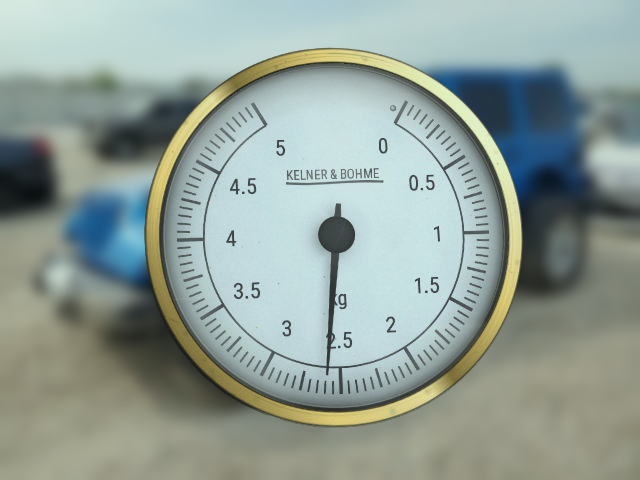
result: 2.6 kg
